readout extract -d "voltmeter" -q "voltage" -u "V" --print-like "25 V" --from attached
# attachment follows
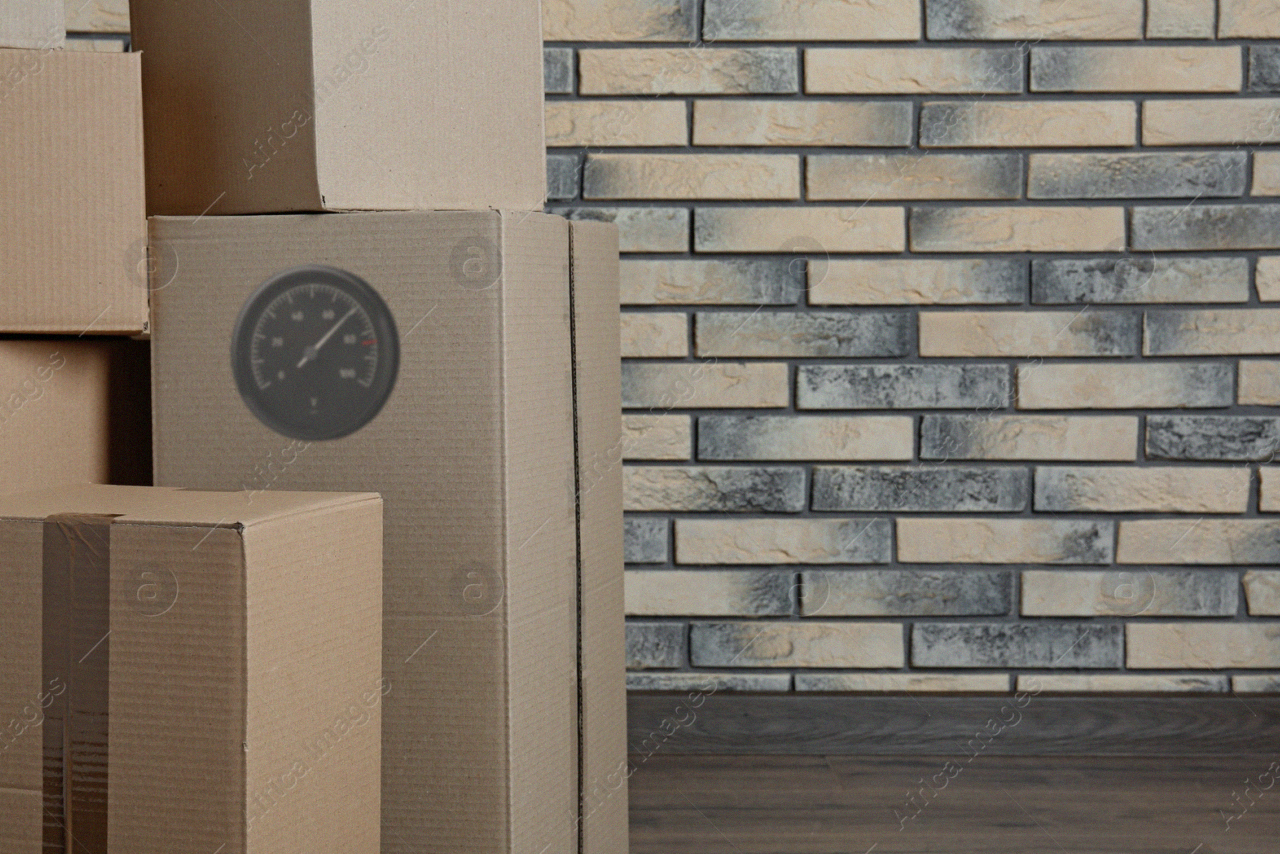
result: 70 V
